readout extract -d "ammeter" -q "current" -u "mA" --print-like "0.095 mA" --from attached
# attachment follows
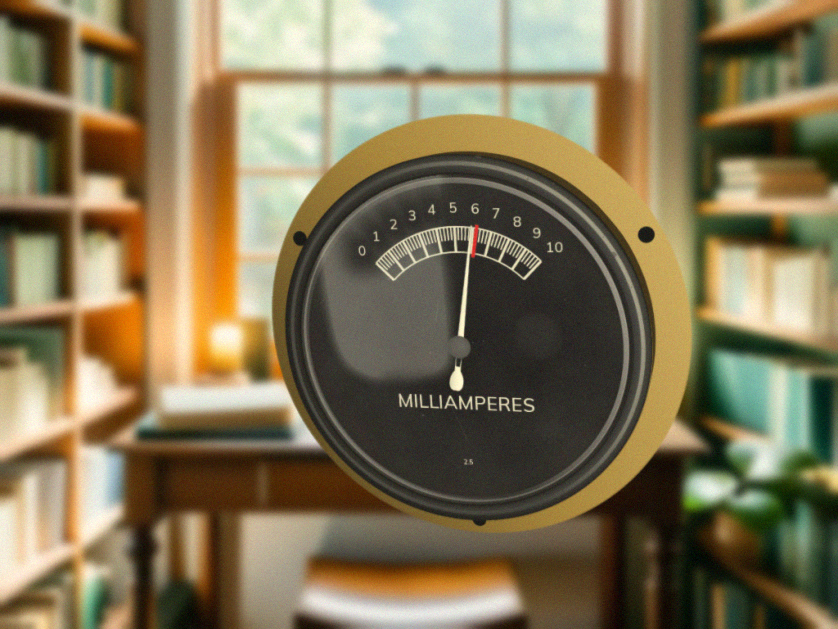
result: 6 mA
